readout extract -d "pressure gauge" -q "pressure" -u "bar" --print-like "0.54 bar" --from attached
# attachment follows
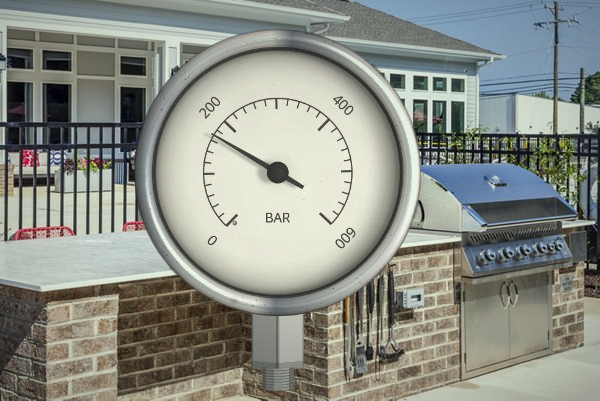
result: 170 bar
